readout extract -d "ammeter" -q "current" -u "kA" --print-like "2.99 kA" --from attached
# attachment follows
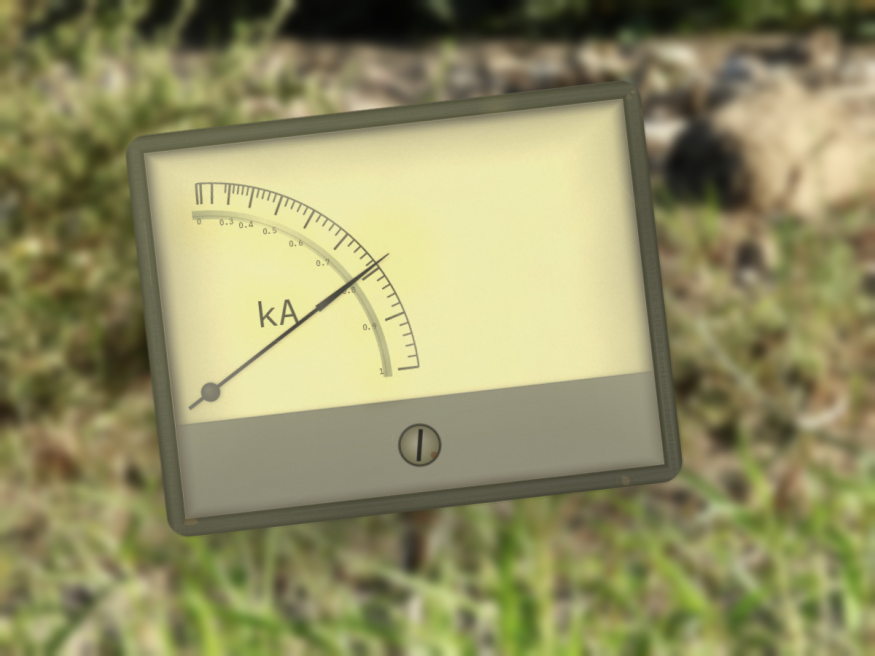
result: 0.79 kA
